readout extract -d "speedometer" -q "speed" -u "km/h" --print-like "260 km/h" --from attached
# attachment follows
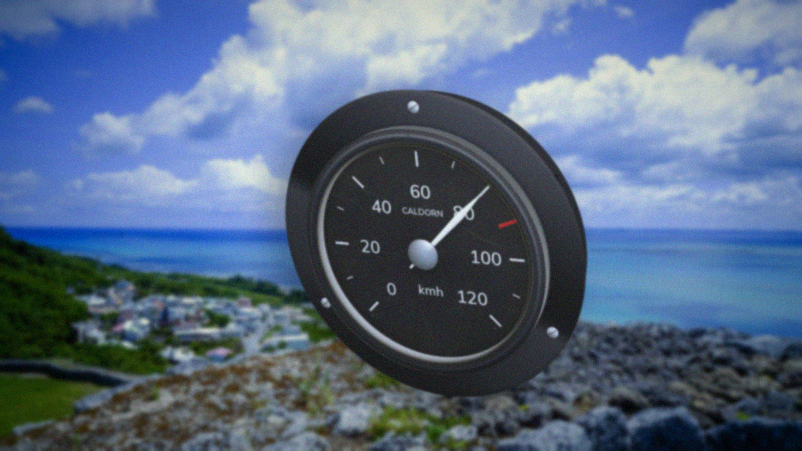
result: 80 km/h
